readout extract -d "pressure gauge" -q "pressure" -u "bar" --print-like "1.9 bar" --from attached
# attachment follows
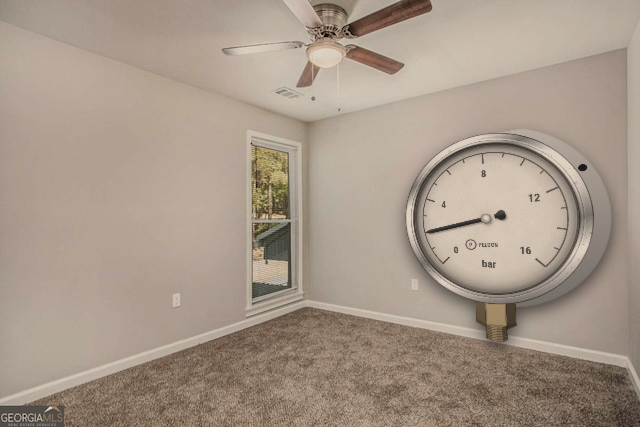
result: 2 bar
